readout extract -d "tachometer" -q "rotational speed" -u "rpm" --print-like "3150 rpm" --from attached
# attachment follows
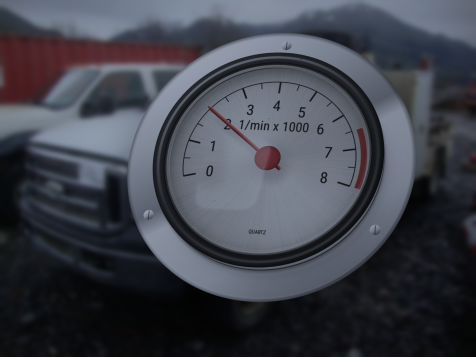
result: 2000 rpm
